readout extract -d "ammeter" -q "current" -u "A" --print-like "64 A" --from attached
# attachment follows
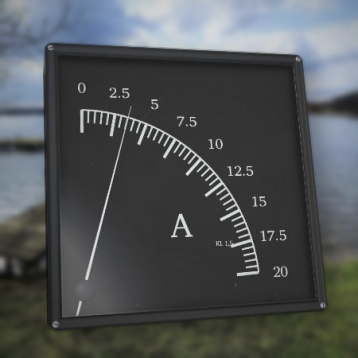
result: 3.5 A
